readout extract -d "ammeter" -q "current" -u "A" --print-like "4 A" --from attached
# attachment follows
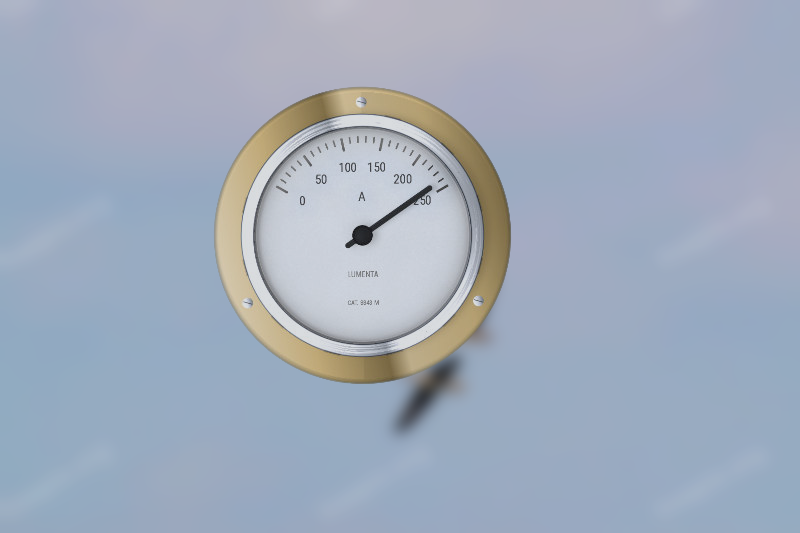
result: 240 A
